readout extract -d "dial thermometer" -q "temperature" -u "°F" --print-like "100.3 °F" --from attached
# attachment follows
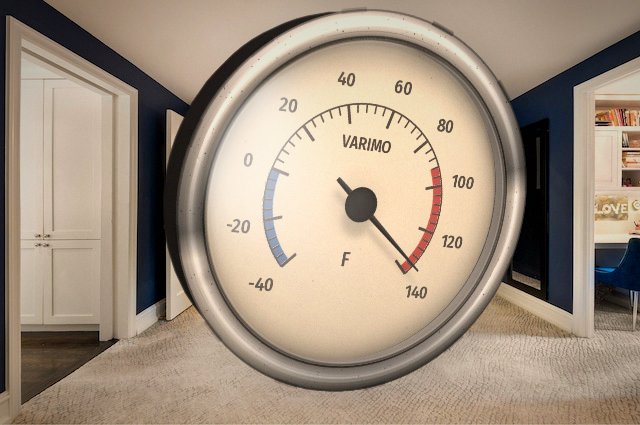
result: 136 °F
